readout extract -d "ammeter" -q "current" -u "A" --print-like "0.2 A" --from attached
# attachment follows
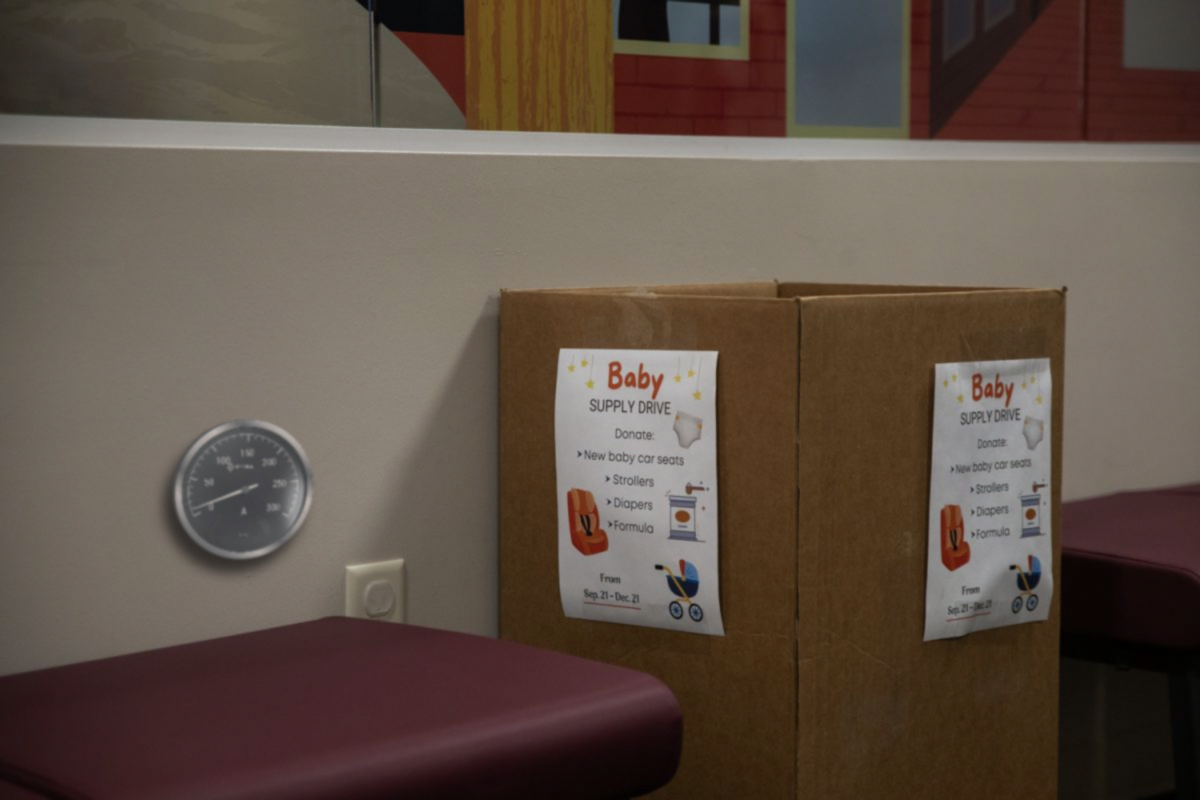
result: 10 A
